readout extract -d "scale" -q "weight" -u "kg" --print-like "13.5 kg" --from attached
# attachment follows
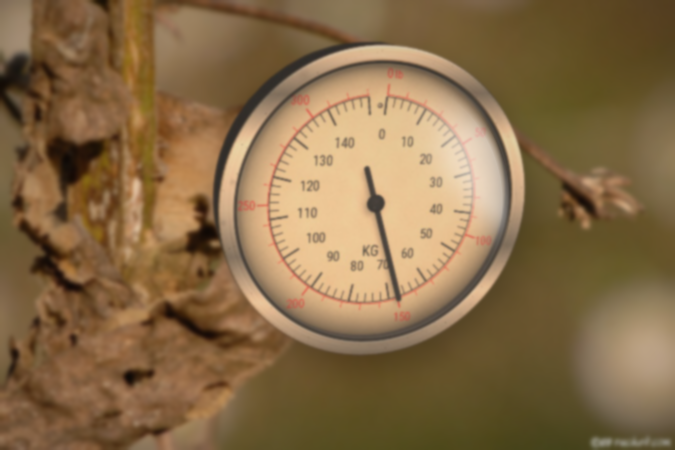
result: 68 kg
